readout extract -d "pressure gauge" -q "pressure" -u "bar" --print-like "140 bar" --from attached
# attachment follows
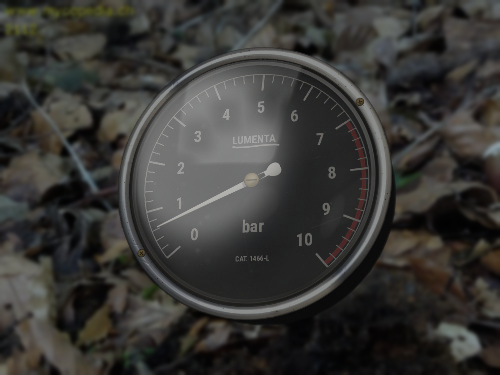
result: 0.6 bar
